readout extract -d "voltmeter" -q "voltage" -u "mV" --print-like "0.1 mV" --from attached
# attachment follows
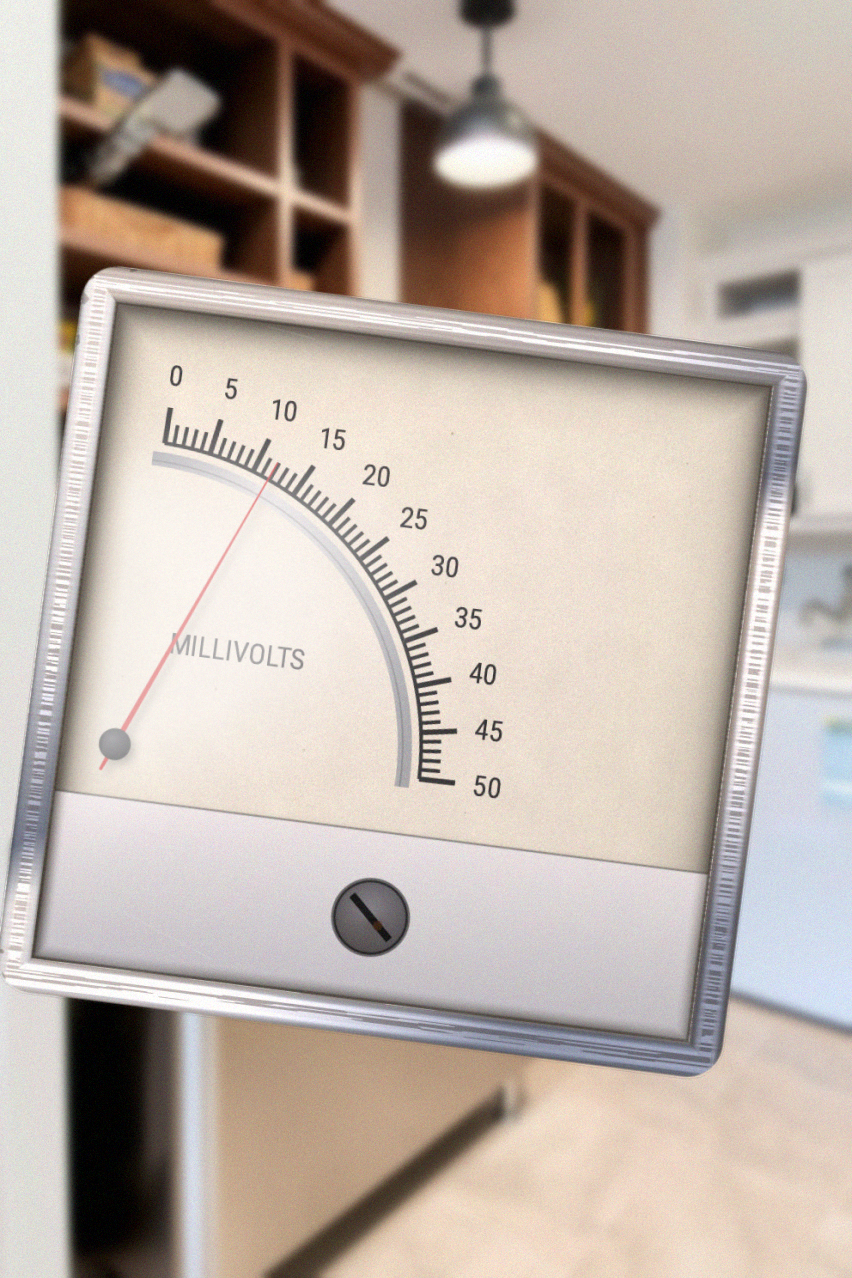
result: 12 mV
